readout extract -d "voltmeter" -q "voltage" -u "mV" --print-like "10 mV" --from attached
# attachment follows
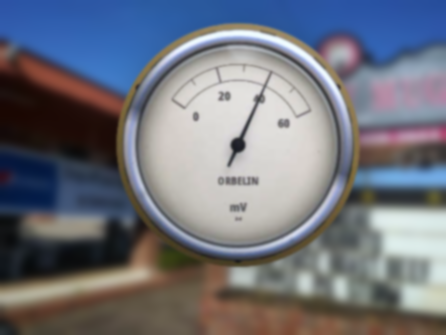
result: 40 mV
